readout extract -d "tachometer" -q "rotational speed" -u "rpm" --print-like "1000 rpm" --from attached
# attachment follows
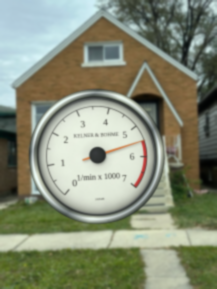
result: 5500 rpm
